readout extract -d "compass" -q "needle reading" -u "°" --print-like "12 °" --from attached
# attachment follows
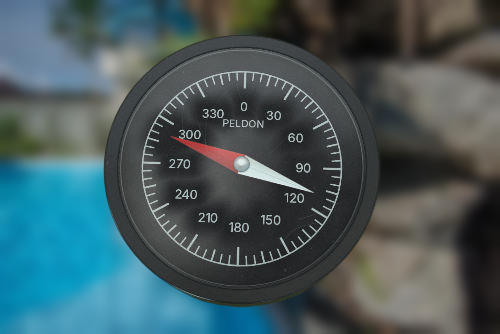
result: 290 °
